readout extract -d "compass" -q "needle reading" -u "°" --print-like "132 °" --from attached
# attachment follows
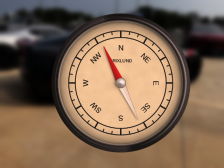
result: 335 °
